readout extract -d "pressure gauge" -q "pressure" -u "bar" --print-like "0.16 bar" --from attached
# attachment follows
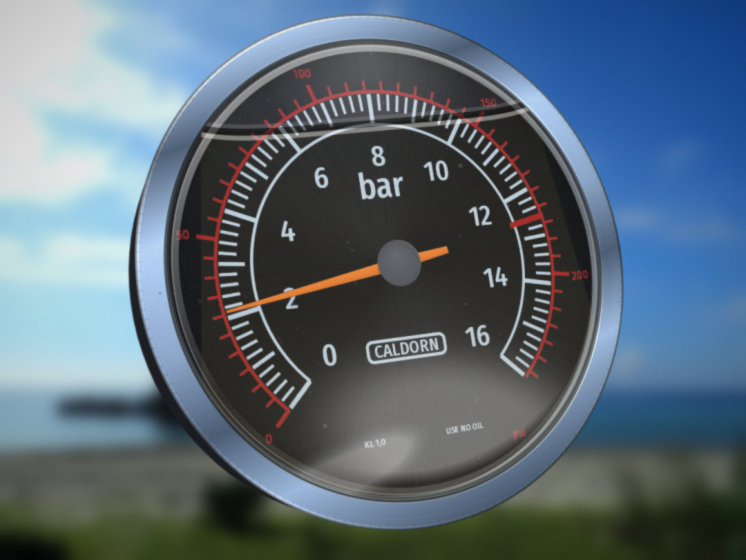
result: 2.1 bar
